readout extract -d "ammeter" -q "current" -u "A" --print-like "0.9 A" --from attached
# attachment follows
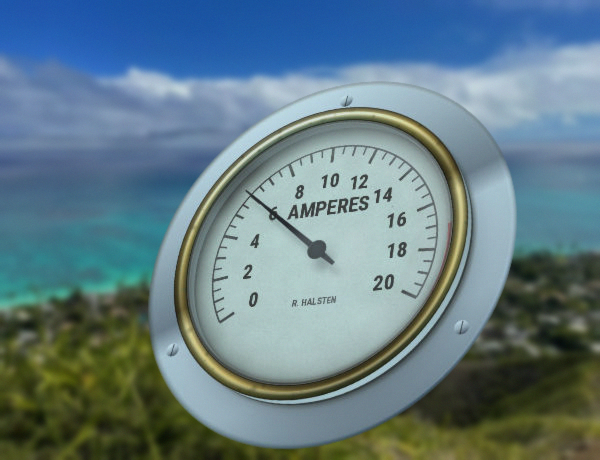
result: 6 A
